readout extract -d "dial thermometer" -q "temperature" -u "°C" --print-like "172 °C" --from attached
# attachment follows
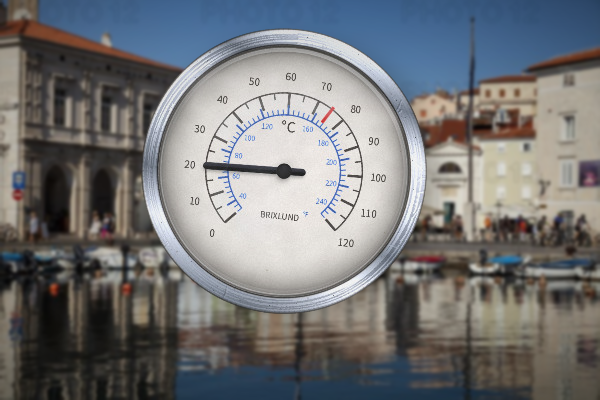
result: 20 °C
